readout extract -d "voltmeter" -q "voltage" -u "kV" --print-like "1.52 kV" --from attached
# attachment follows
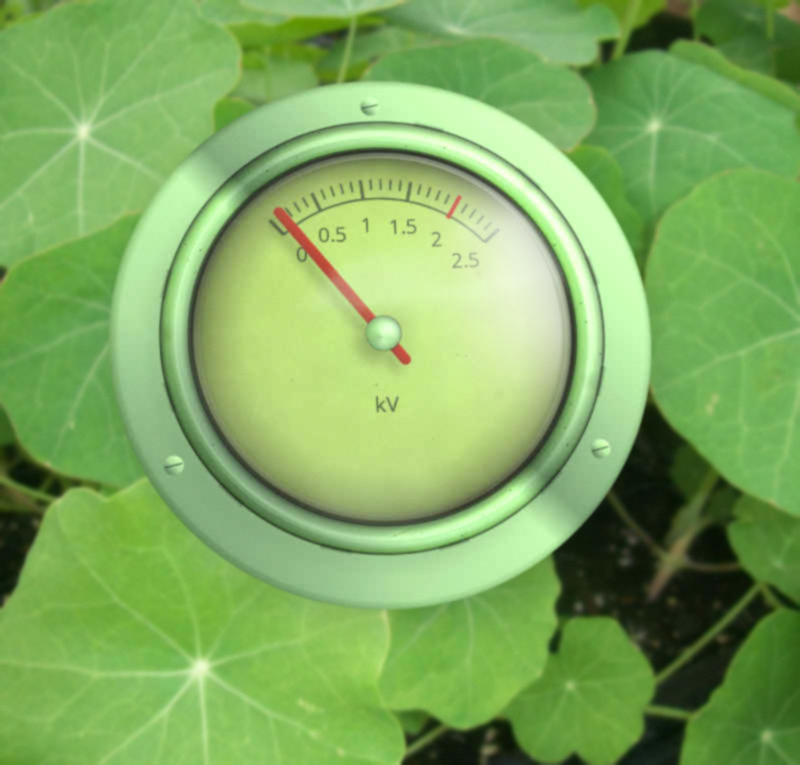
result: 0.1 kV
